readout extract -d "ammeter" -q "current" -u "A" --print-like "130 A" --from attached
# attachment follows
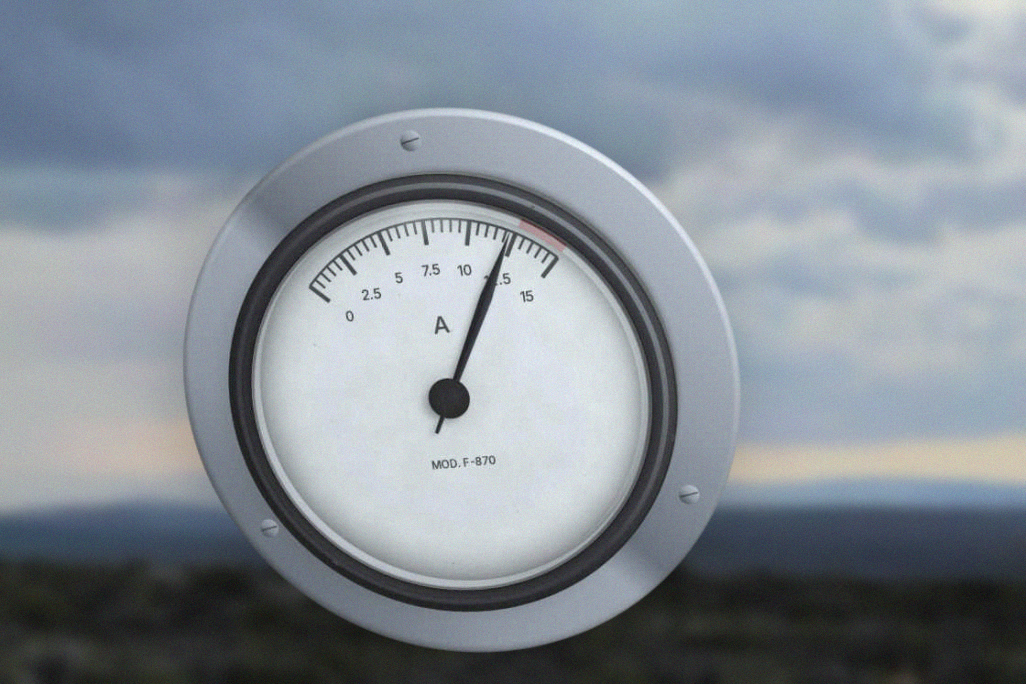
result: 12.25 A
